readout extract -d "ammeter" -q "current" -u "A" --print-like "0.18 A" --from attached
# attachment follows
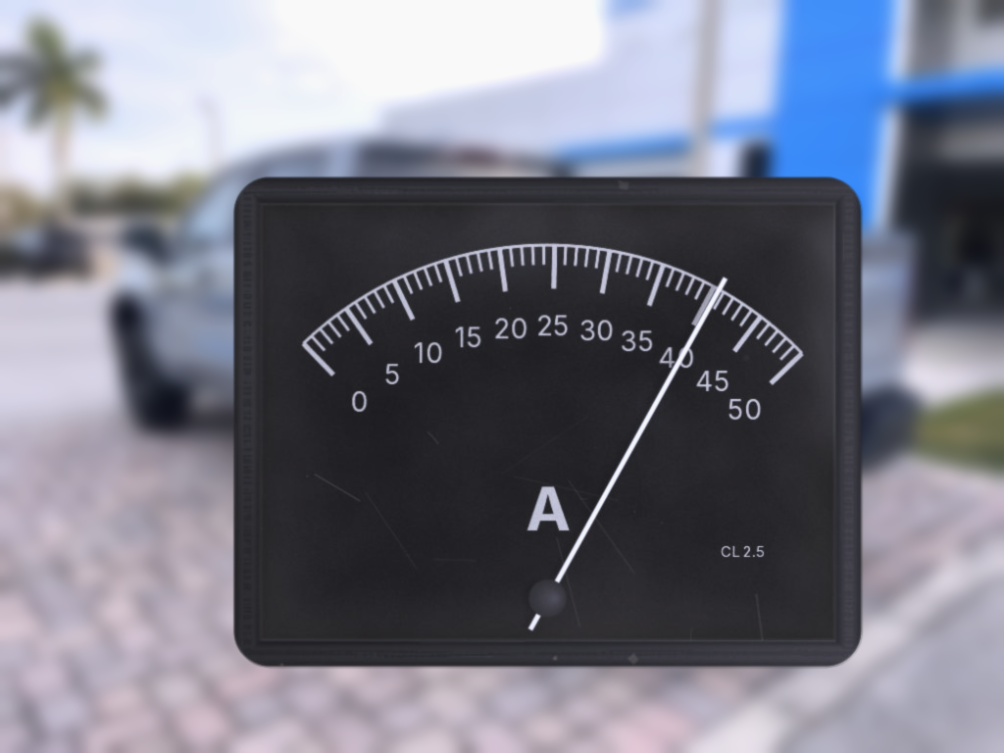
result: 40.5 A
